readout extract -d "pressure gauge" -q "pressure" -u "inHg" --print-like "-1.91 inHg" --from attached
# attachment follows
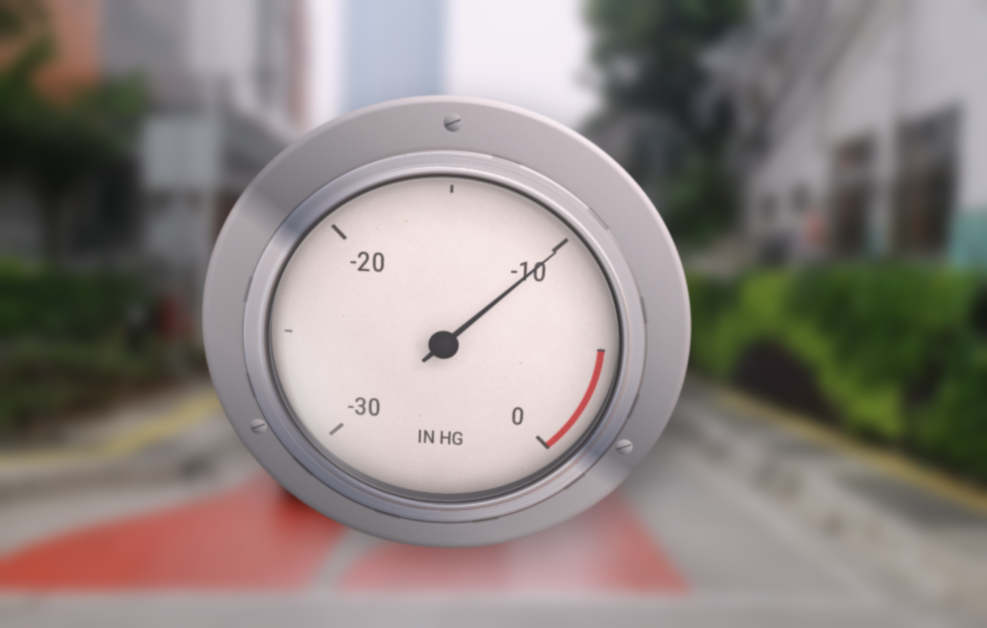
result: -10 inHg
